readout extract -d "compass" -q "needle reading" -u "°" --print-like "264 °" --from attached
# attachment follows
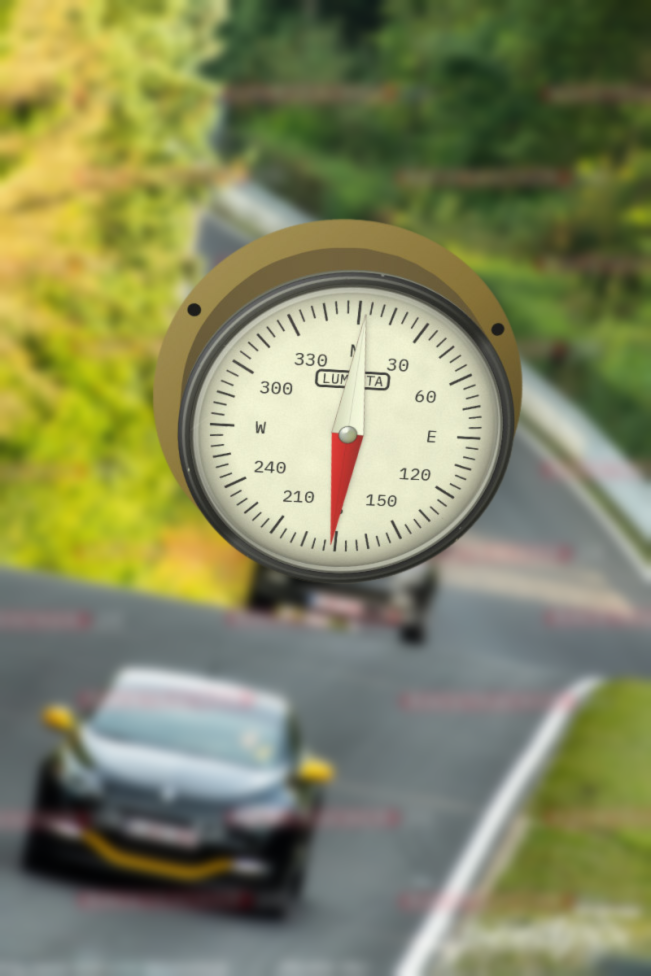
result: 182.5 °
